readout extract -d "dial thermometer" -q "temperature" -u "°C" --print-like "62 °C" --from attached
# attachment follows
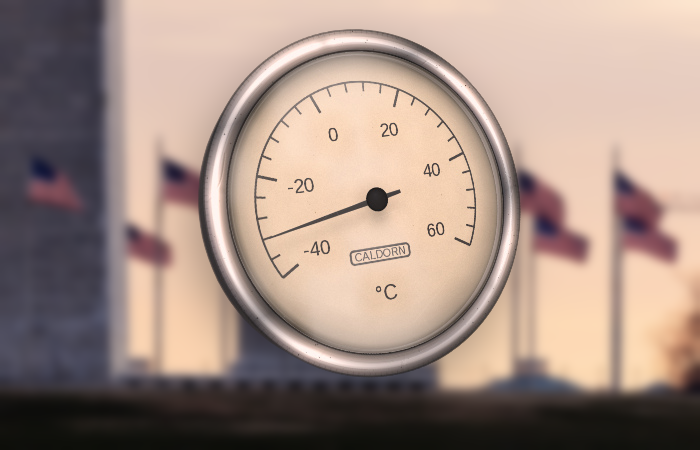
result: -32 °C
